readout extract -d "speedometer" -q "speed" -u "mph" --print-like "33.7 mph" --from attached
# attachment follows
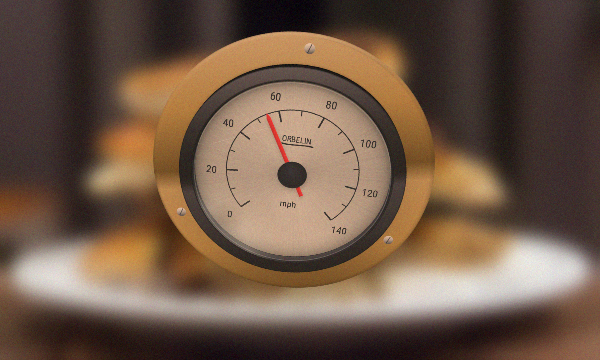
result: 55 mph
